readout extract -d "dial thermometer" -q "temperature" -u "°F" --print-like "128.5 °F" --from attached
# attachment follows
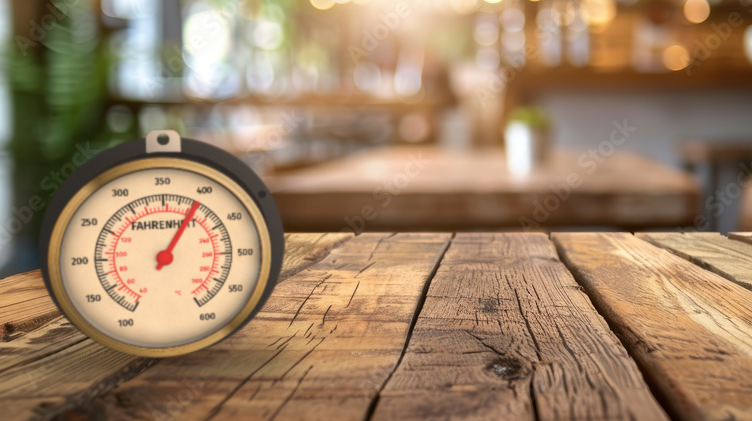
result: 400 °F
